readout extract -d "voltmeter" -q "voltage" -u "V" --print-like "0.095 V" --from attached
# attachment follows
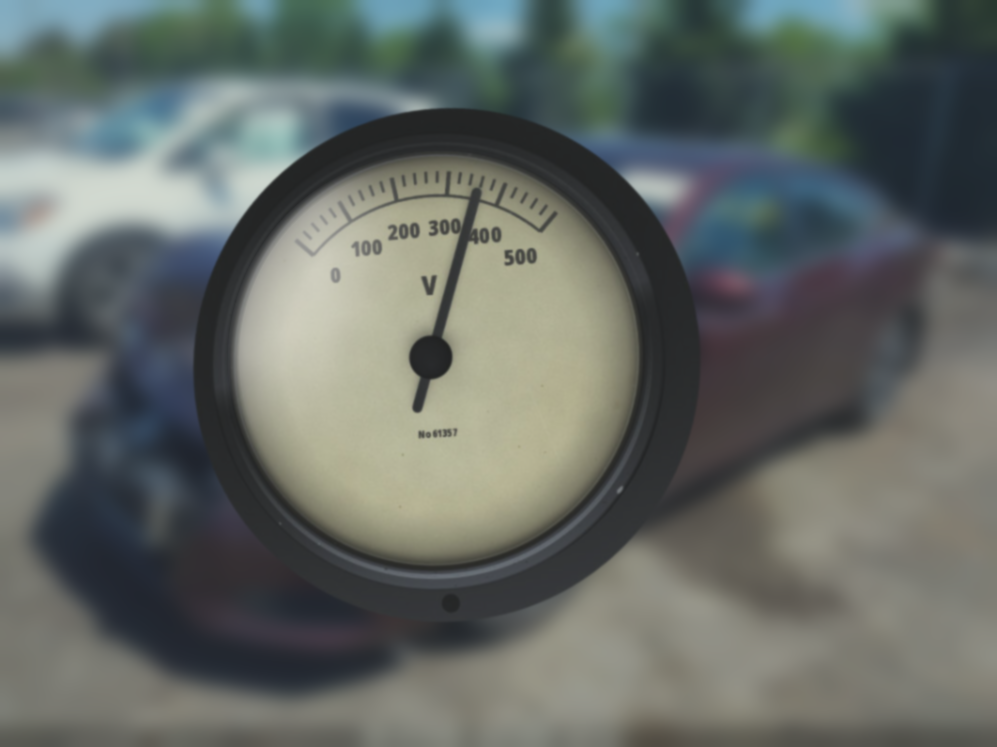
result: 360 V
